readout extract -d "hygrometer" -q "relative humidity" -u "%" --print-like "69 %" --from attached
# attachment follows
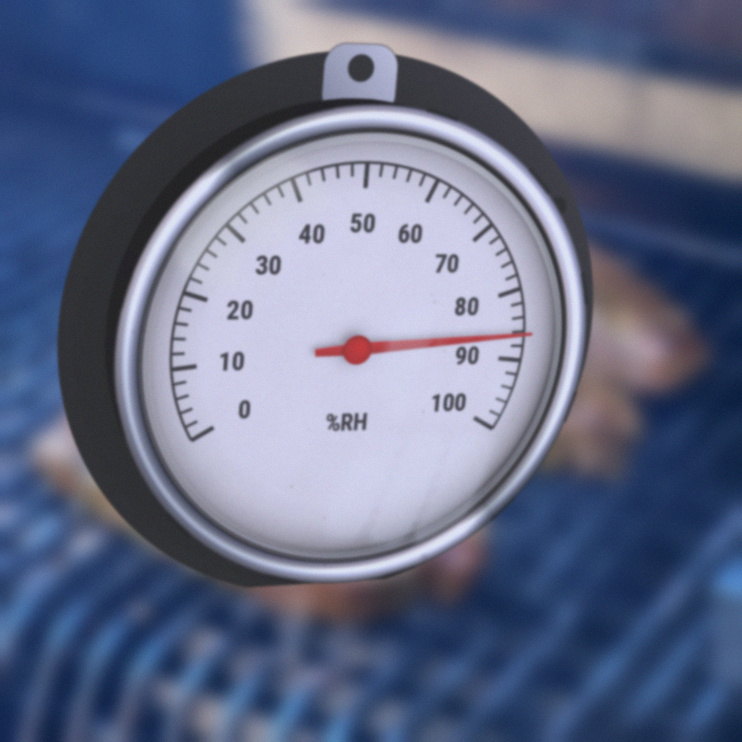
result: 86 %
